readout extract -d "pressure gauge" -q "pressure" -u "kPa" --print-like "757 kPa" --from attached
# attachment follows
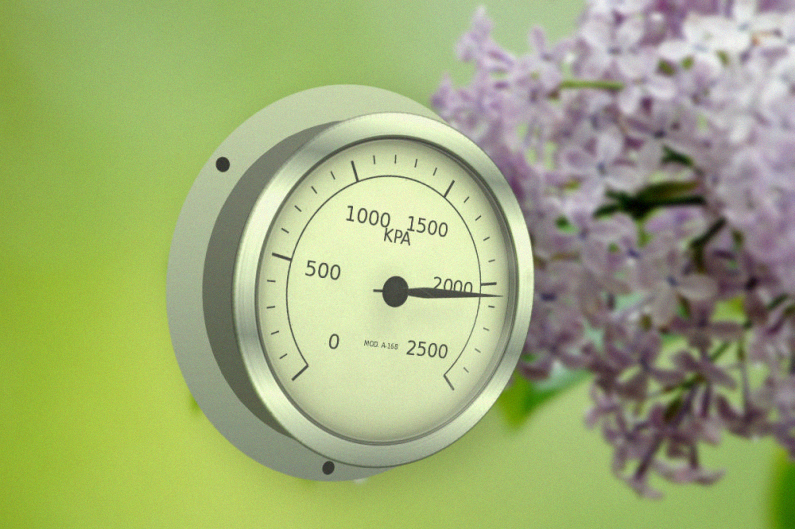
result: 2050 kPa
